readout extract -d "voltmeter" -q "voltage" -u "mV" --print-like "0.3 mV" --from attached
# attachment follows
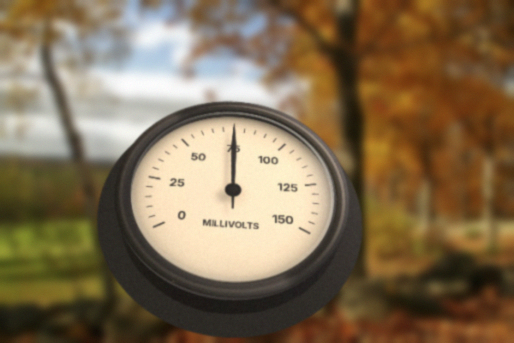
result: 75 mV
